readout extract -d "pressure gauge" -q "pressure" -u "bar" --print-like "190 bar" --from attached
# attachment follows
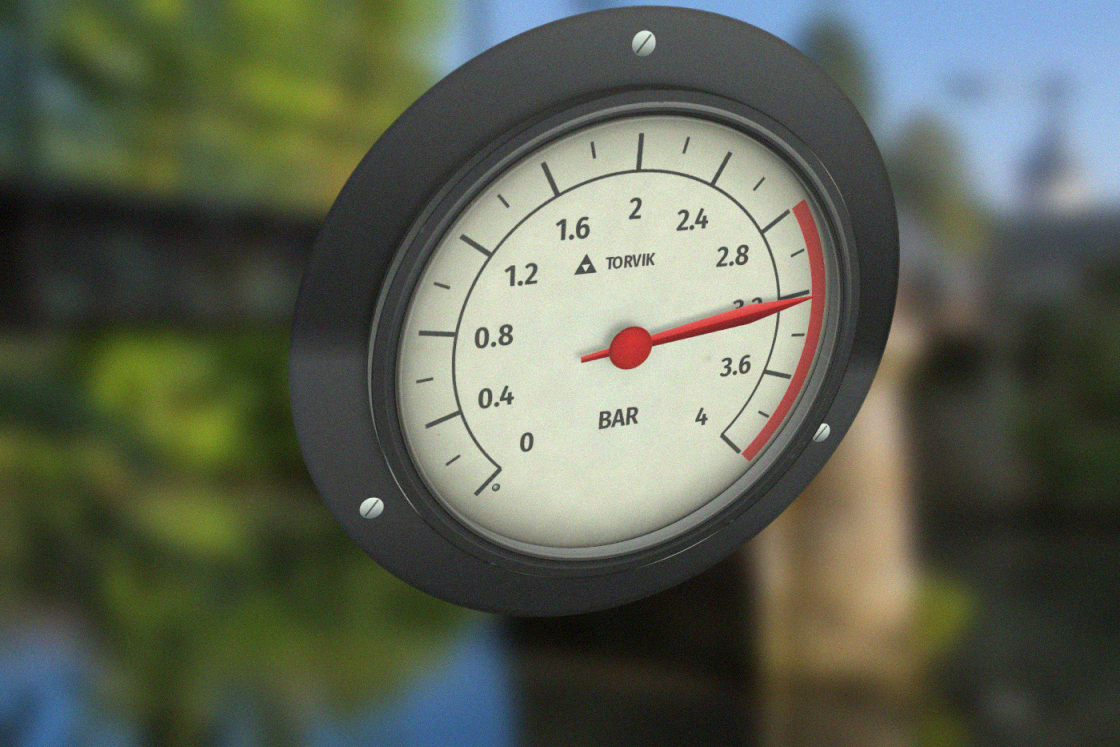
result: 3.2 bar
